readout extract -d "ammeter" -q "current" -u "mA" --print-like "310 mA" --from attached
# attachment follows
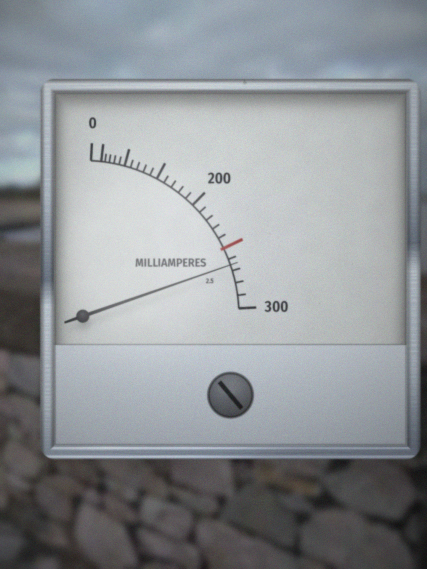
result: 265 mA
